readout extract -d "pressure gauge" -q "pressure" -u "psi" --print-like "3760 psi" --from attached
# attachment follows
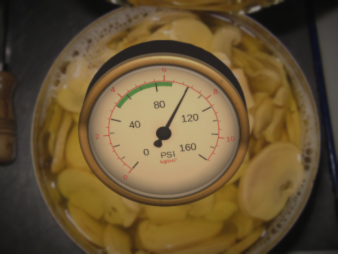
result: 100 psi
